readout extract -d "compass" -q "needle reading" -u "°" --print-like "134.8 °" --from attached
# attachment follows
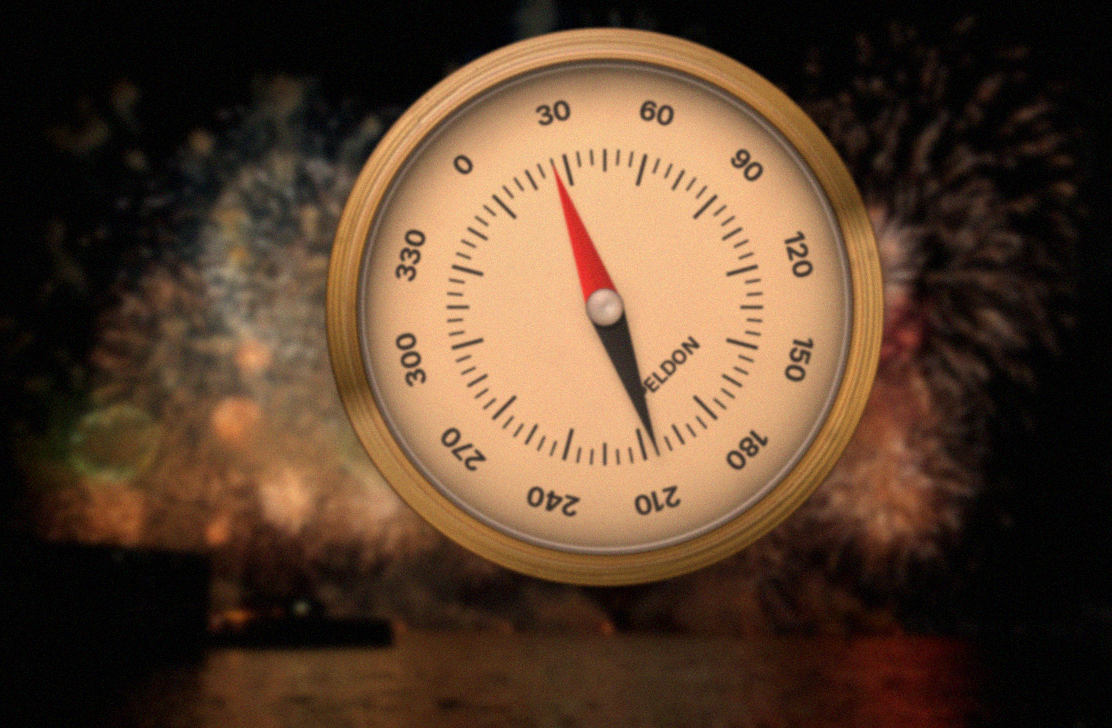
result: 25 °
